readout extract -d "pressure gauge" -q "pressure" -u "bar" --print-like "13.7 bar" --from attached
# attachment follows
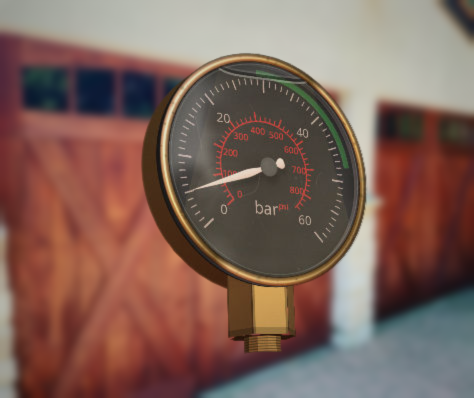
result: 5 bar
